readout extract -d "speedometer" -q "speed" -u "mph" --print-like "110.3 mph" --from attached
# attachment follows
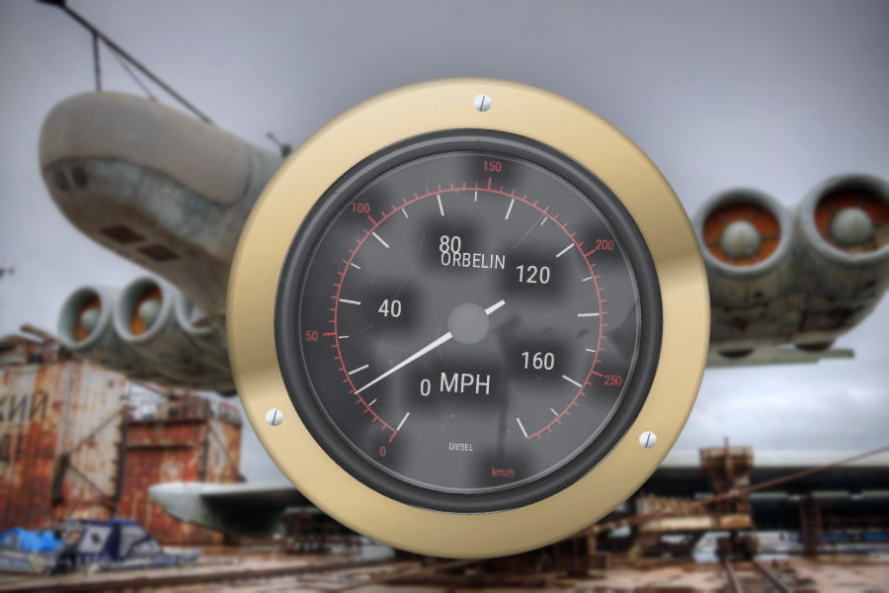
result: 15 mph
